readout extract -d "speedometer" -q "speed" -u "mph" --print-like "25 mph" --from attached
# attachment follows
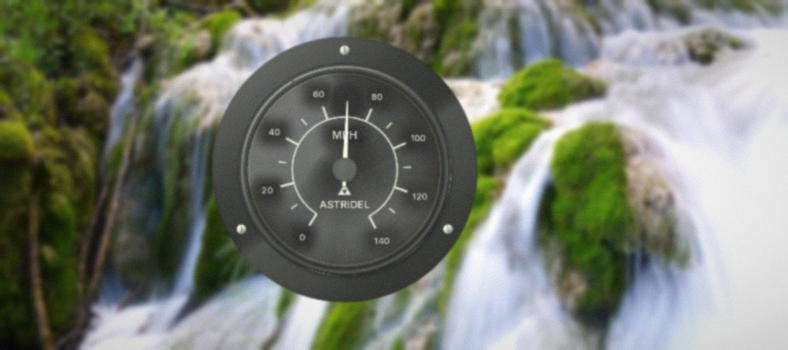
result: 70 mph
